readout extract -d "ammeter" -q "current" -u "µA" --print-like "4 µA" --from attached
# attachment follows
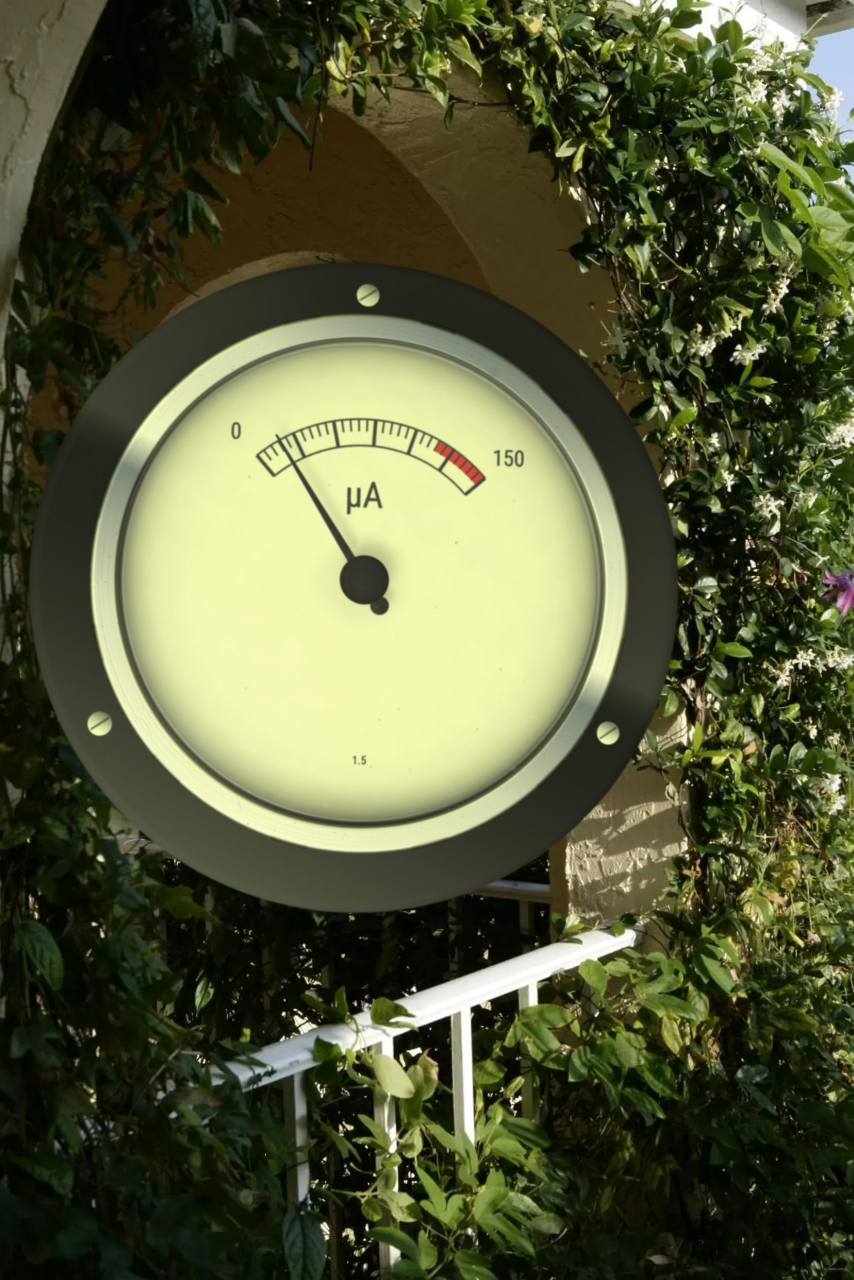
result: 15 µA
